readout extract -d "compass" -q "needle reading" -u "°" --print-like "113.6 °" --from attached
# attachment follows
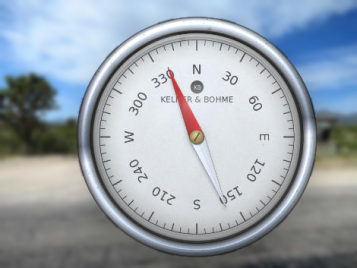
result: 337.5 °
